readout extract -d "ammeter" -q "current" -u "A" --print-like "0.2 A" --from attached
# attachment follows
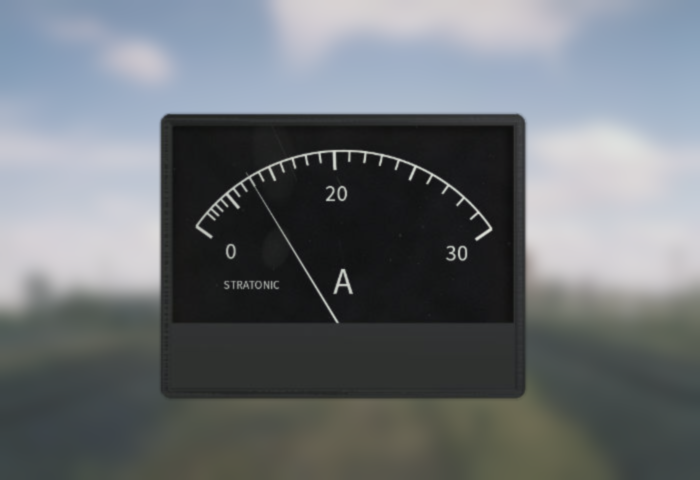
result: 13 A
